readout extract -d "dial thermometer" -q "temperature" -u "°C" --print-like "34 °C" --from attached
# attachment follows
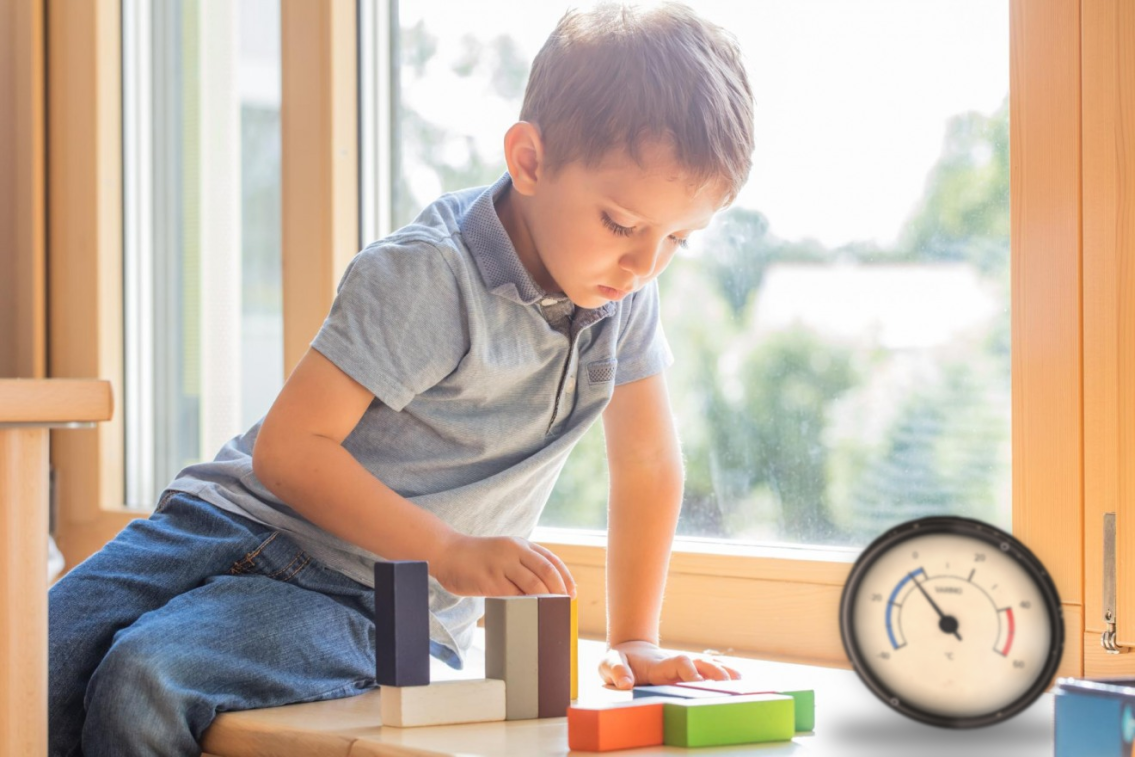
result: -5 °C
